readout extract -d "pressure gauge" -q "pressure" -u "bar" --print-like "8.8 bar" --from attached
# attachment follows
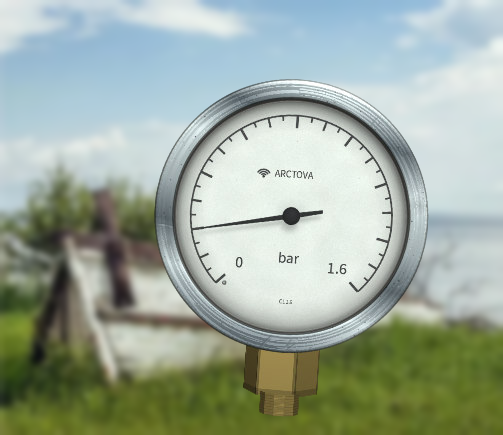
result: 0.2 bar
